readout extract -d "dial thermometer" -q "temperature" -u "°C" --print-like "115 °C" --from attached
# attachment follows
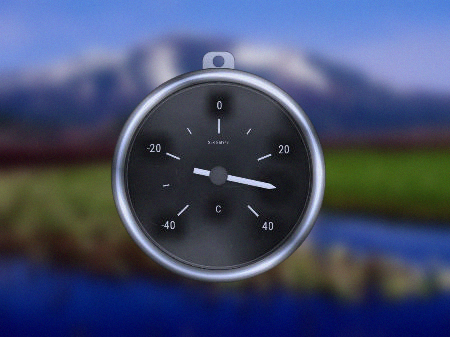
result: 30 °C
